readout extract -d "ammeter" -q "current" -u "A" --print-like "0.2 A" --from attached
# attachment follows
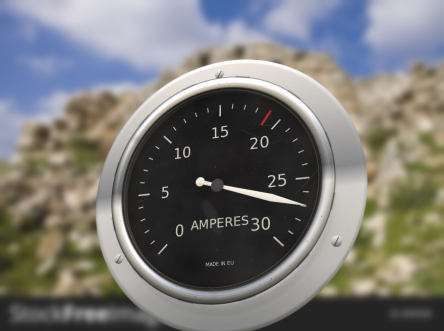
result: 27 A
